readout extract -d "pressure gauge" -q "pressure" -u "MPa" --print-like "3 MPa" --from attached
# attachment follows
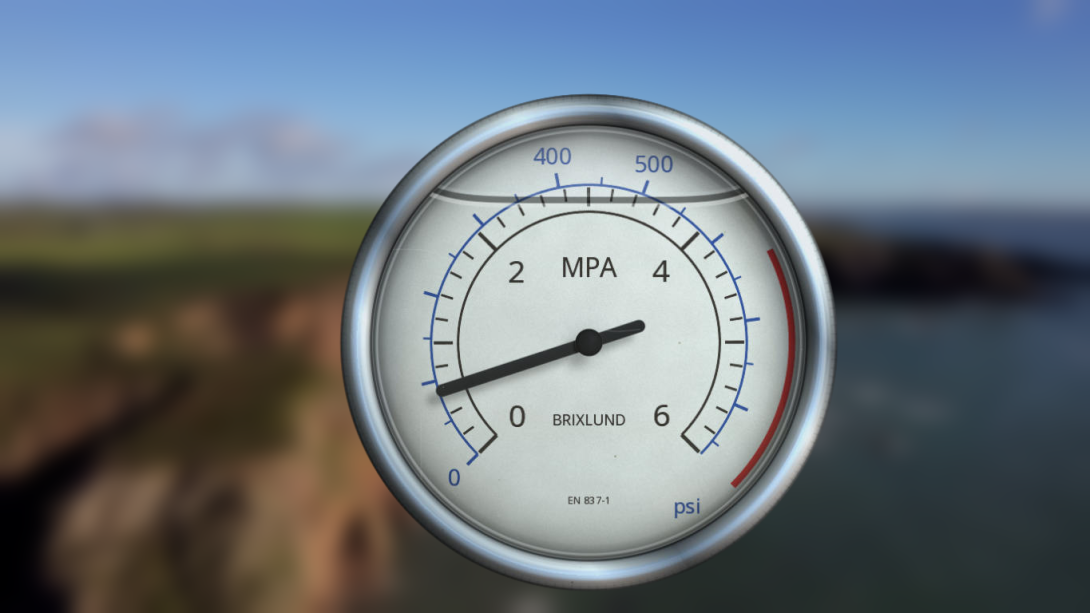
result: 0.6 MPa
